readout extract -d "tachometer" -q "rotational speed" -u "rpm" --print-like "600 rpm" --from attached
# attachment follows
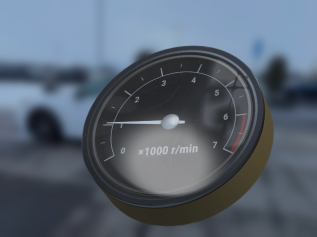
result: 1000 rpm
